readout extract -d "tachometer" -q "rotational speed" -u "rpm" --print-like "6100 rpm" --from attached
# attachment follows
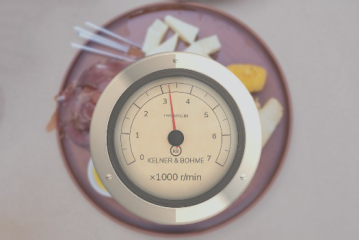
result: 3250 rpm
